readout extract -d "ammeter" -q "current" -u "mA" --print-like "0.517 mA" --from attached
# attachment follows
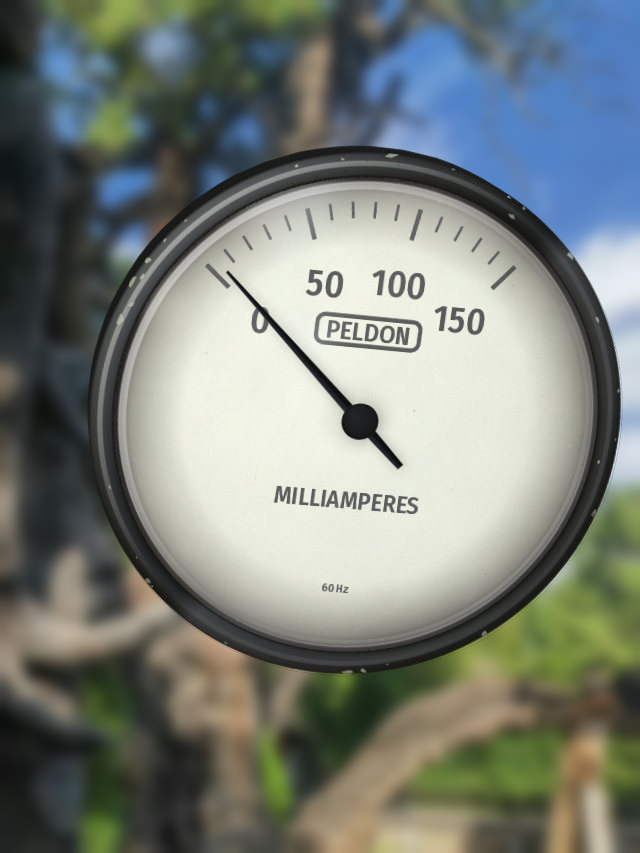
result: 5 mA
